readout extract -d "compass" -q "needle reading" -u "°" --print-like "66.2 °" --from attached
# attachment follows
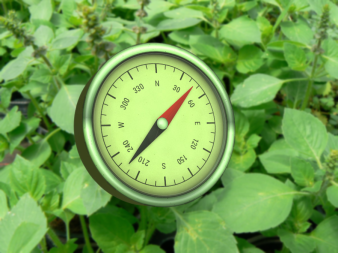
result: 45 °
